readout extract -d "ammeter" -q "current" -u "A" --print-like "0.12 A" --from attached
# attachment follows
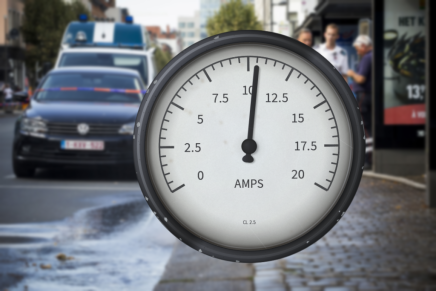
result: 10.5 A
